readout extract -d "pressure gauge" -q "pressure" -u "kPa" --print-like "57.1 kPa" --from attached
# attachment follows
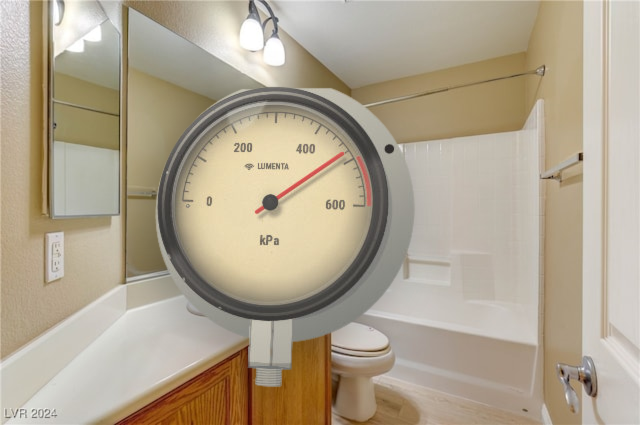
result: 480 kPa
